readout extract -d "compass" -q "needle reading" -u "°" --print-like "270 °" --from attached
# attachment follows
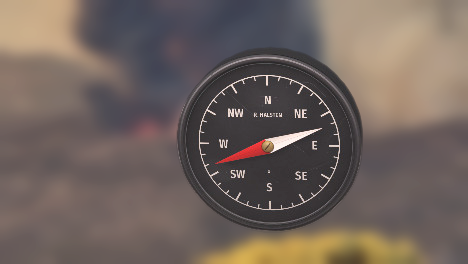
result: 250 °
